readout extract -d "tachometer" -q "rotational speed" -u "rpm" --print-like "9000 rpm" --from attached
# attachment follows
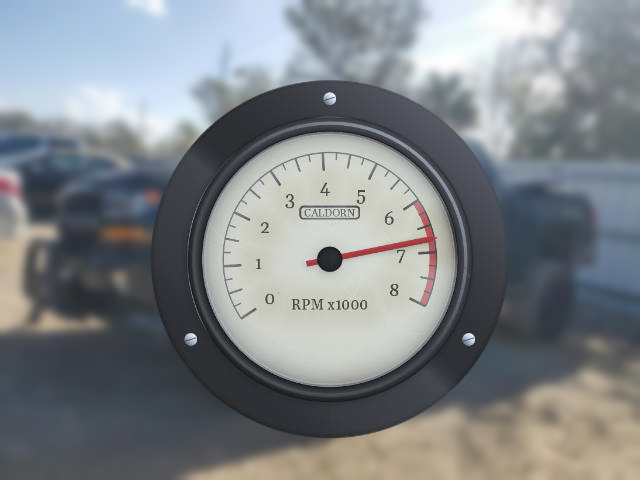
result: 6750 rpm
